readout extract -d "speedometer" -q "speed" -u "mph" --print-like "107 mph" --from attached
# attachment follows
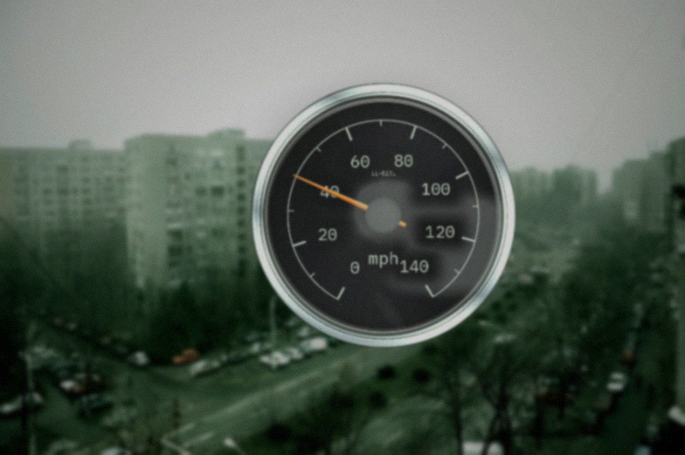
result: 40 mph
